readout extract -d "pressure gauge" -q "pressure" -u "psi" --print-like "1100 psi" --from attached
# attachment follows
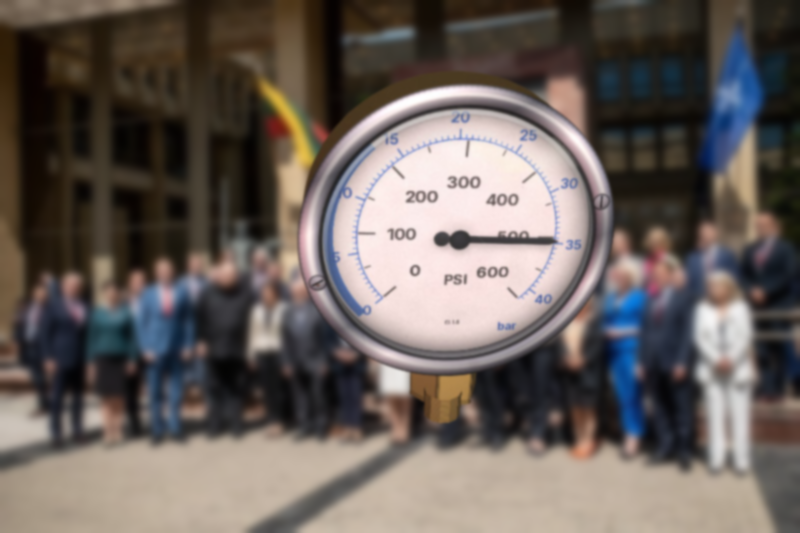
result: 500 psi
